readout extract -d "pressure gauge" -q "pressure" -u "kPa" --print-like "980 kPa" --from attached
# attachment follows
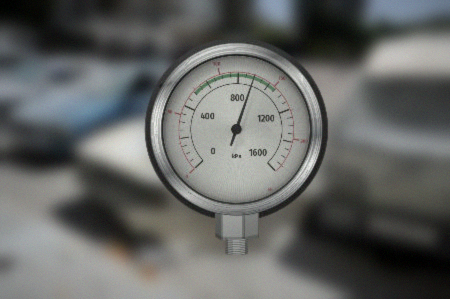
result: 900 kPa
